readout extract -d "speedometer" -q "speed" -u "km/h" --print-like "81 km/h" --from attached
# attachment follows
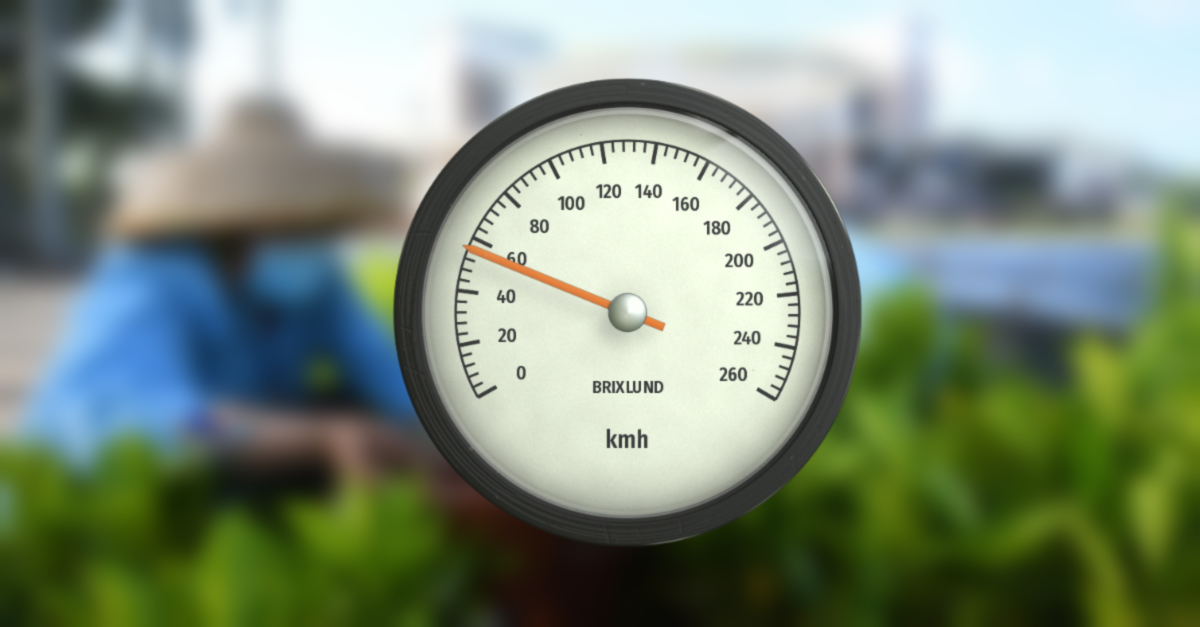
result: 56 km/h
